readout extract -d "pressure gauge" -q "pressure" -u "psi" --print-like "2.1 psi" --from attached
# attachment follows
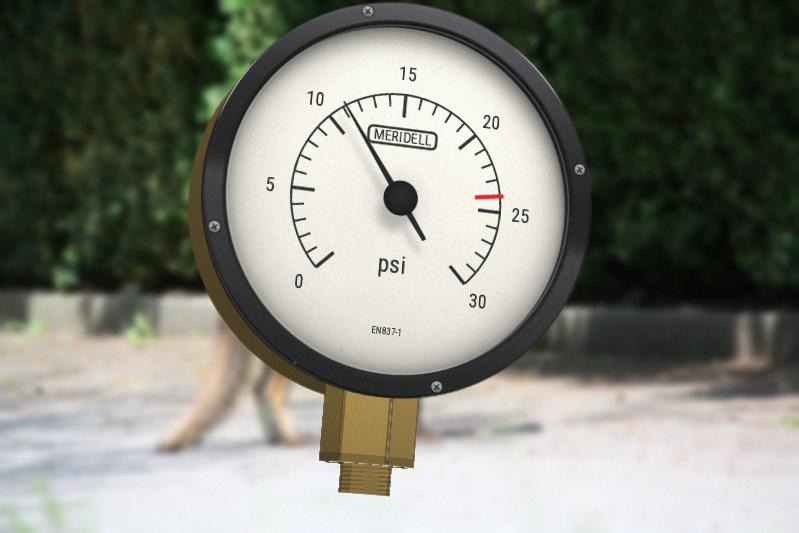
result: 11 psi
